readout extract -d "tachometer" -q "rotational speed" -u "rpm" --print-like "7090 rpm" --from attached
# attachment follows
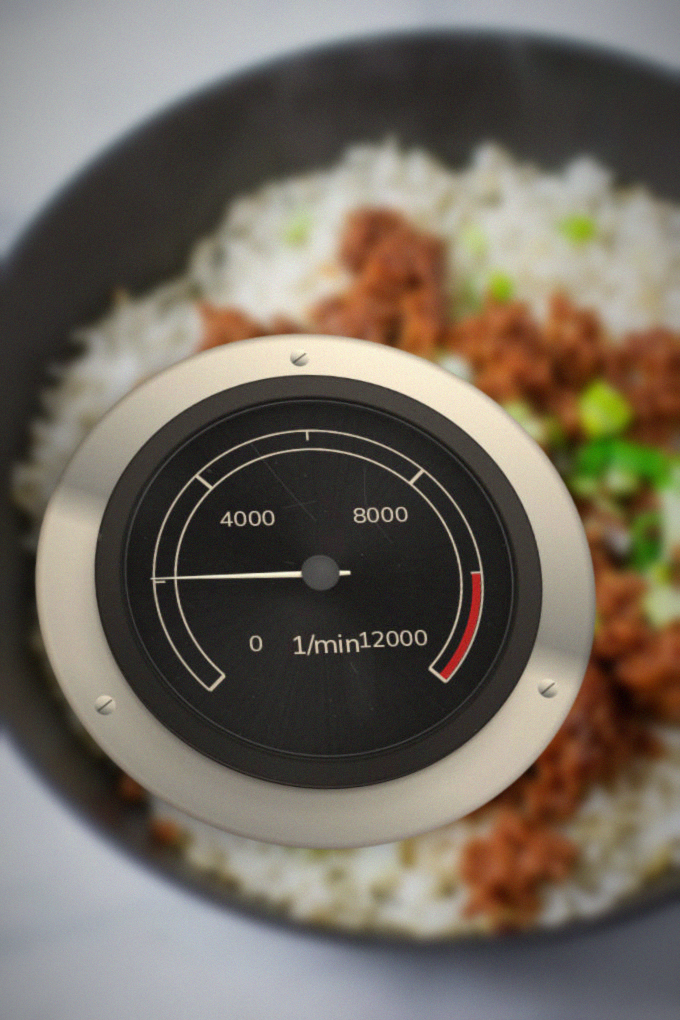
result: 2000 rpm
